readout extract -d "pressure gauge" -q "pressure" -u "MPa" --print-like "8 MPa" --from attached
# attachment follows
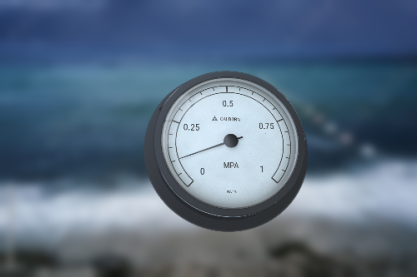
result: 0.1 MPa
